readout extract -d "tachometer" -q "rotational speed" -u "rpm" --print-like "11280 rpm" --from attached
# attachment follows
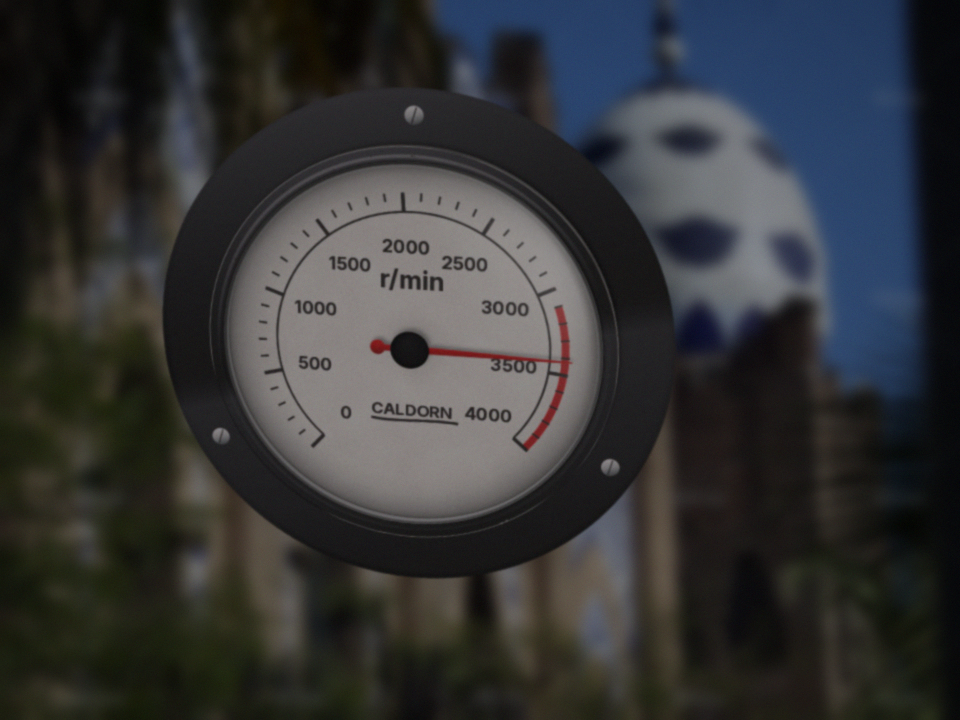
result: 3400 rpm
